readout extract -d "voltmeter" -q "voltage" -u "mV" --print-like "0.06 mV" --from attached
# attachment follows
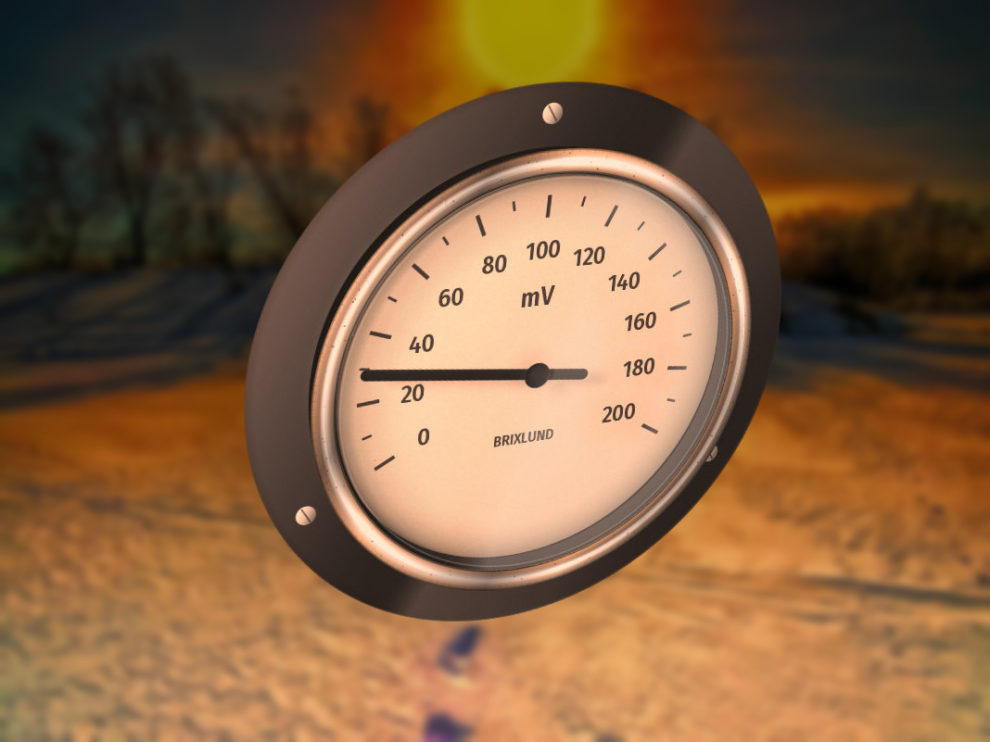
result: 30 mV
